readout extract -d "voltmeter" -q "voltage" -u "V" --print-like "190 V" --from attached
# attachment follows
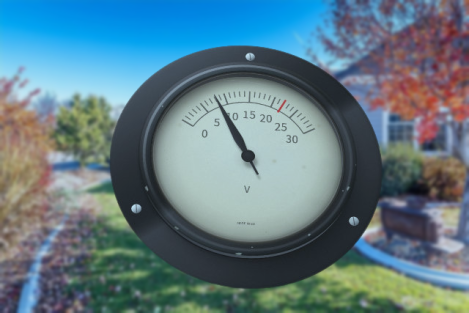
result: 8 V
